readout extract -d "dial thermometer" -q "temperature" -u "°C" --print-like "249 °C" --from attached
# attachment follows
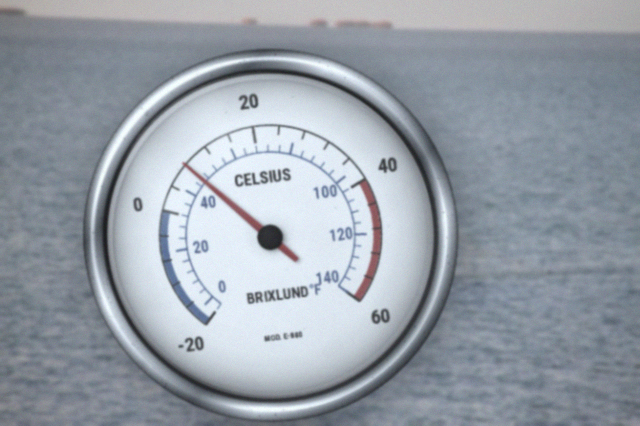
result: 8 °C
